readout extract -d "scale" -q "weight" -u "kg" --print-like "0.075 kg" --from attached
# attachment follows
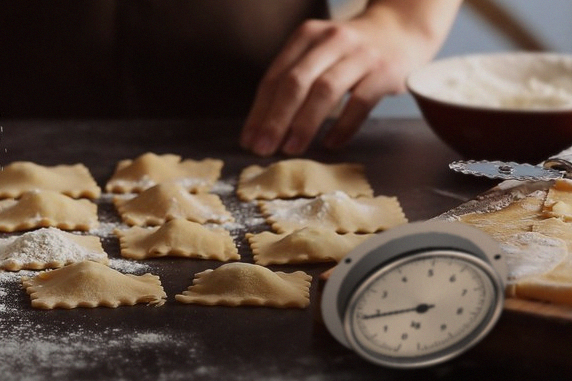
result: 2 kg
